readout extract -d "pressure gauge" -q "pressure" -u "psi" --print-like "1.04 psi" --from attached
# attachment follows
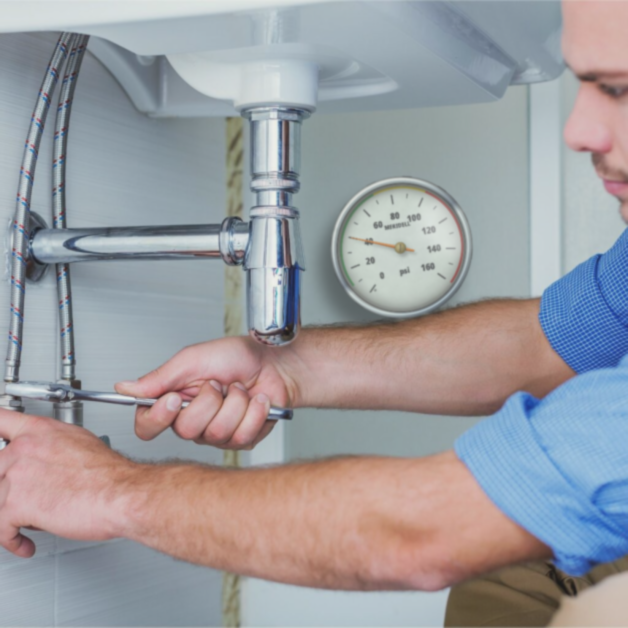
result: 40 psi
